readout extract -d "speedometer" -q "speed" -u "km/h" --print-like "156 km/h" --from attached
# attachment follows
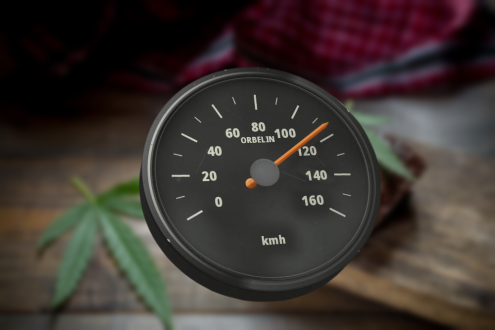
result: 115 km/h
